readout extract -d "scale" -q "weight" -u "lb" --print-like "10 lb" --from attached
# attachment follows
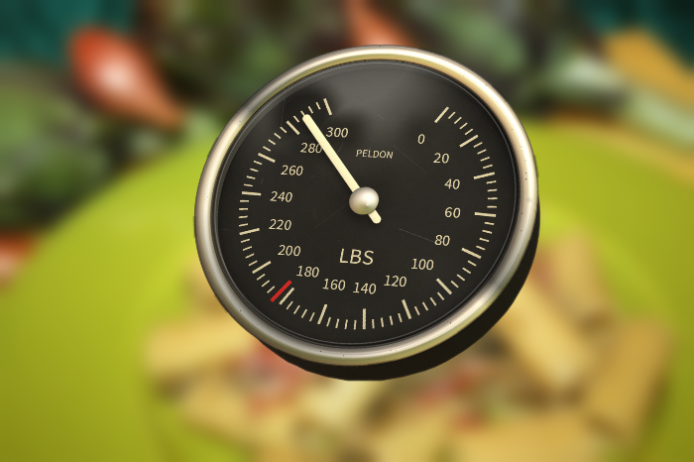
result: 288 lb
